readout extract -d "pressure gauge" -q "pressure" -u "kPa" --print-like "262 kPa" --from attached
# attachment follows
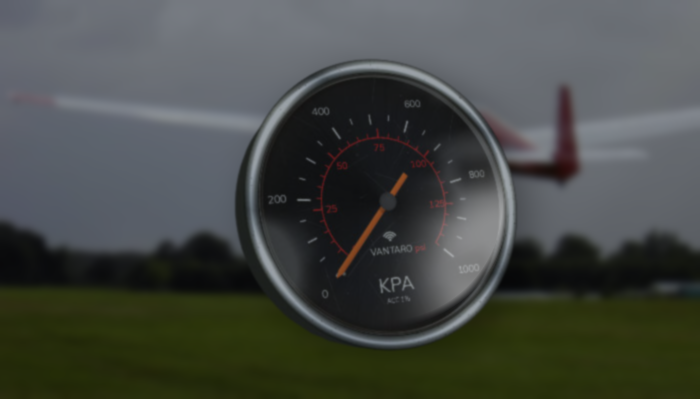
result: 0 kPa
